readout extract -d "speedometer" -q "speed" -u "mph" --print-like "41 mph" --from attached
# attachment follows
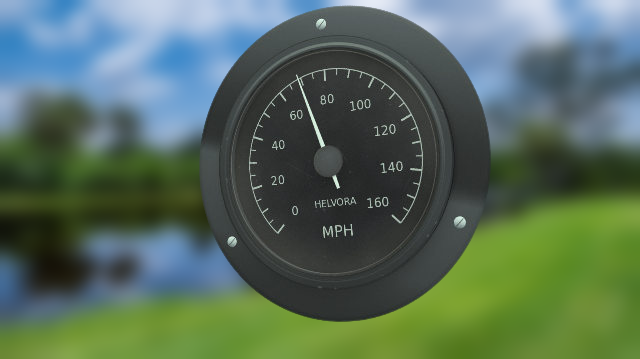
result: 70 mph
